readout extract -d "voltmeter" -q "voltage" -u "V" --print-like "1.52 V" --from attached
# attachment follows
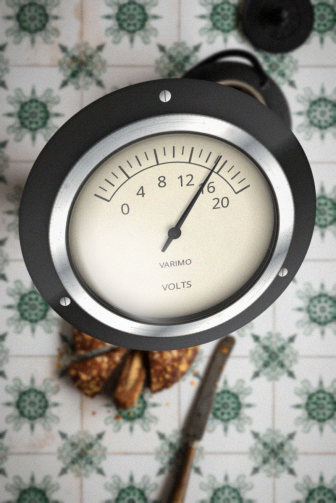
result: 15 V
